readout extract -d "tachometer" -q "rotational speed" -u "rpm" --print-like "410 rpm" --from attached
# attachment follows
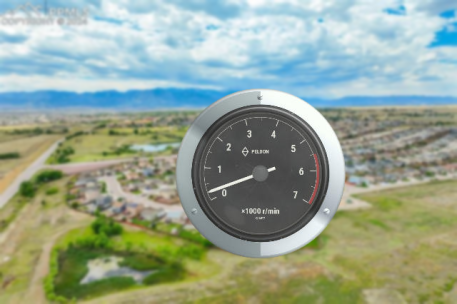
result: 250 rpm
